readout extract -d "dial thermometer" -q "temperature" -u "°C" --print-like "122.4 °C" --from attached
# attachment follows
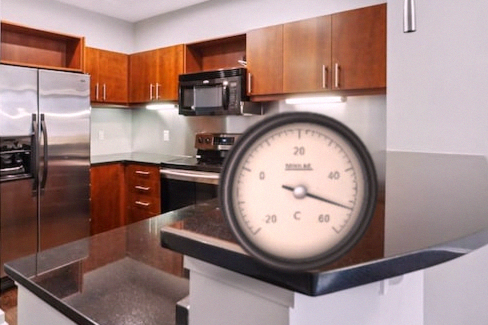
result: 52 °C
